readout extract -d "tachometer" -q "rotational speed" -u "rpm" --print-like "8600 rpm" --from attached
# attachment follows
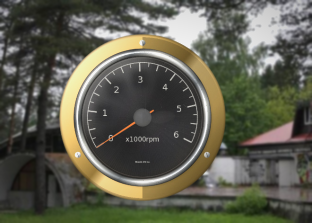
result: 0 rpm
